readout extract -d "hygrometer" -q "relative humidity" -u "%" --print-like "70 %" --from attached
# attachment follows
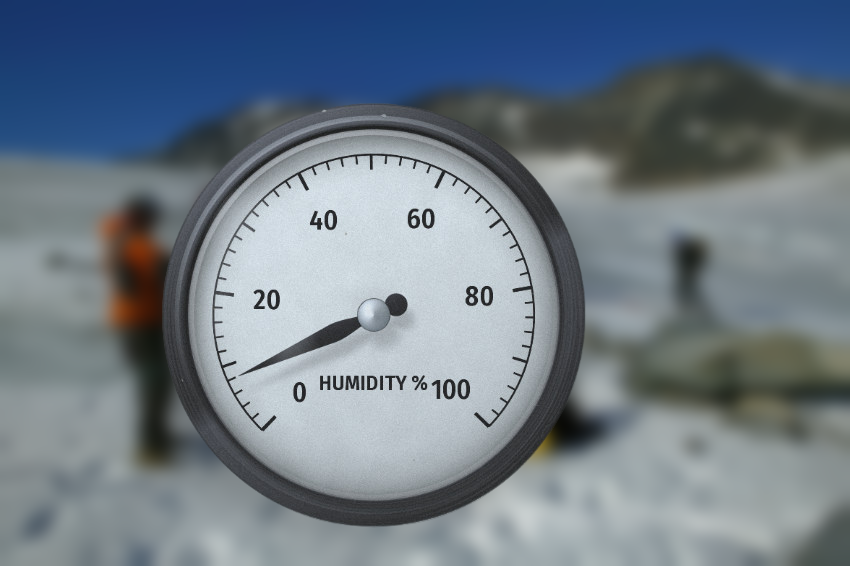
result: 8 %
